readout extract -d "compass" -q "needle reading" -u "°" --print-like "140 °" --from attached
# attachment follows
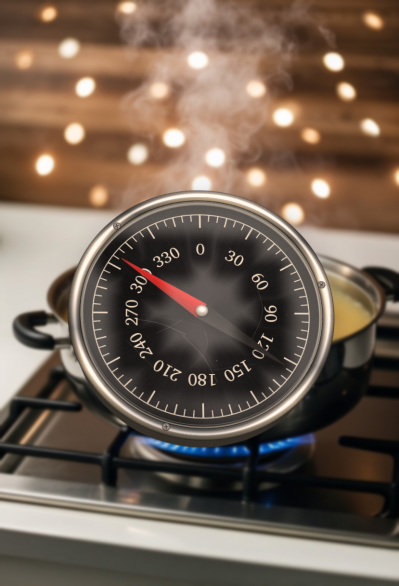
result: 305 °
